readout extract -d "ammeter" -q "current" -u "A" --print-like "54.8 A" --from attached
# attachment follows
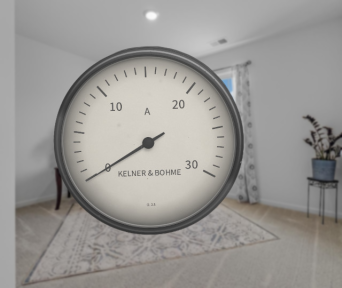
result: 0 A
